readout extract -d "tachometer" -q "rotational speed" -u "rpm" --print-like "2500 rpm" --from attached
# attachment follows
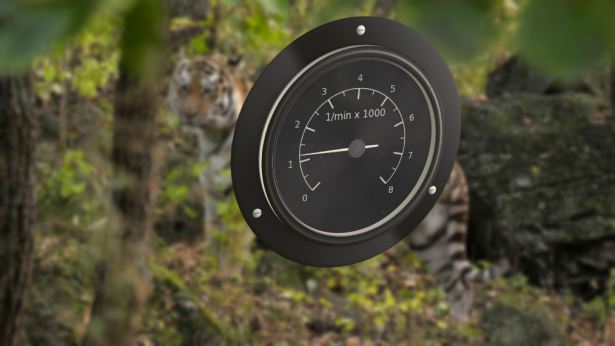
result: 1250 rpm
